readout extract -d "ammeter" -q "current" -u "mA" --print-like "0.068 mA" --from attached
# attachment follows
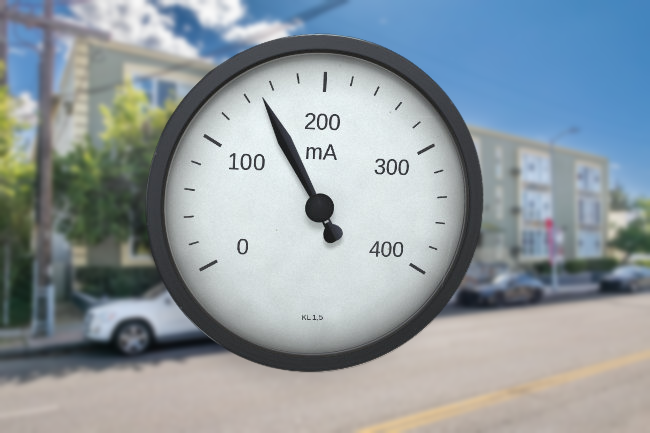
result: 150 mA
